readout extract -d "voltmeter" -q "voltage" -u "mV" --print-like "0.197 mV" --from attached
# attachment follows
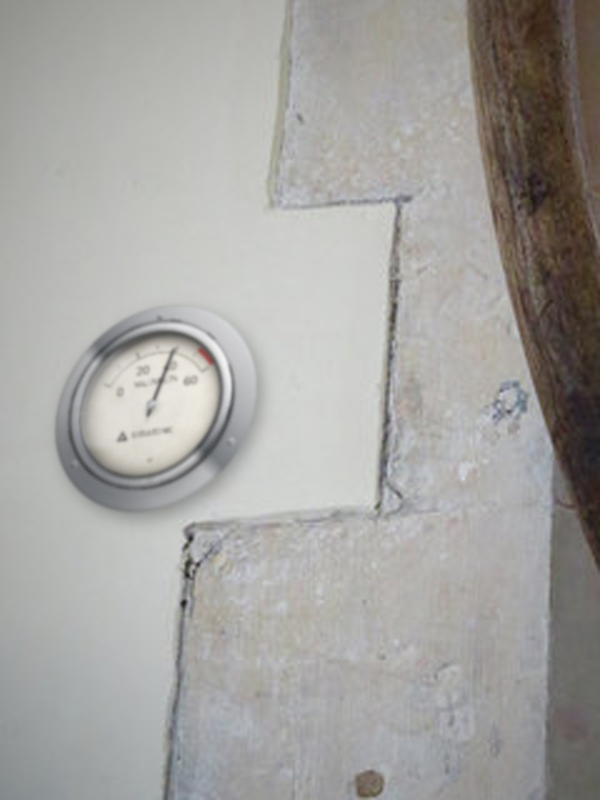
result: 40 mV
